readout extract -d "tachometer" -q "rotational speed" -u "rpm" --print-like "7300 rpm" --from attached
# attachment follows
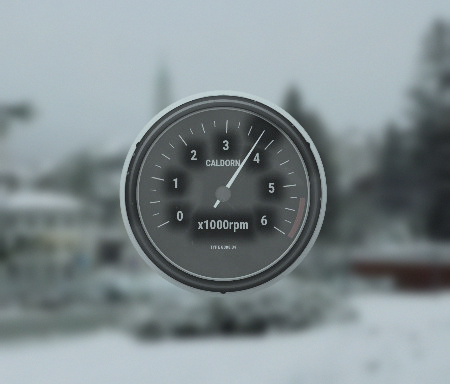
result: 3750 rpm
